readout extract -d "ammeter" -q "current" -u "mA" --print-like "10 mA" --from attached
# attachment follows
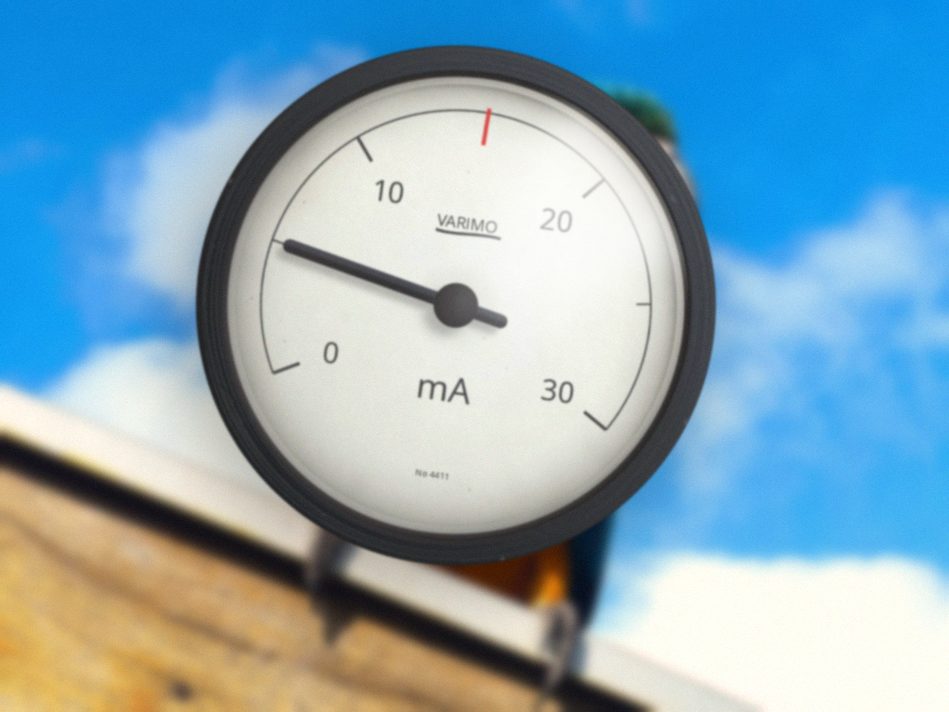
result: 5 mA
